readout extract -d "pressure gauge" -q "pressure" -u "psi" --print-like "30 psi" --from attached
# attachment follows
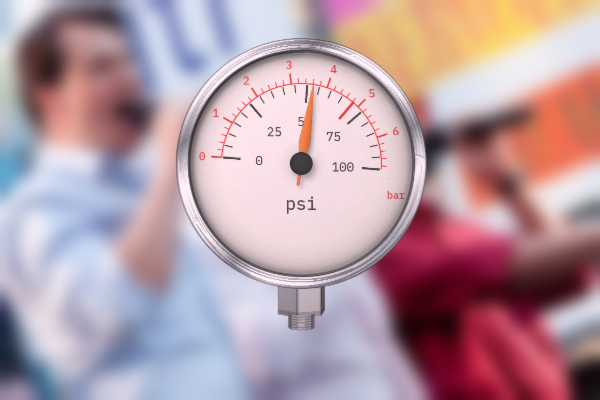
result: 52.5 psi
